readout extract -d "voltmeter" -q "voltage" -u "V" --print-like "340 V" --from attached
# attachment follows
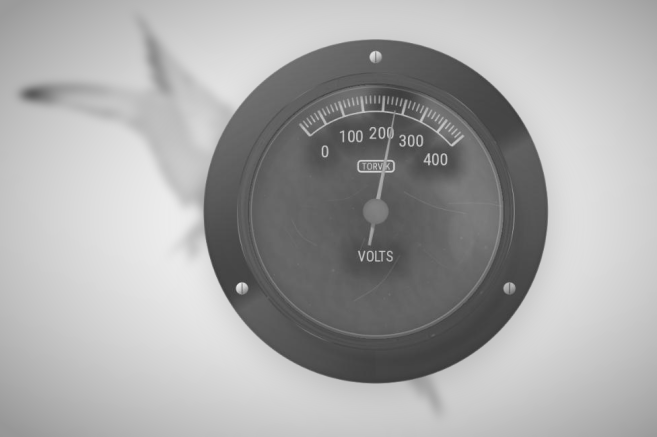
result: 230 V
